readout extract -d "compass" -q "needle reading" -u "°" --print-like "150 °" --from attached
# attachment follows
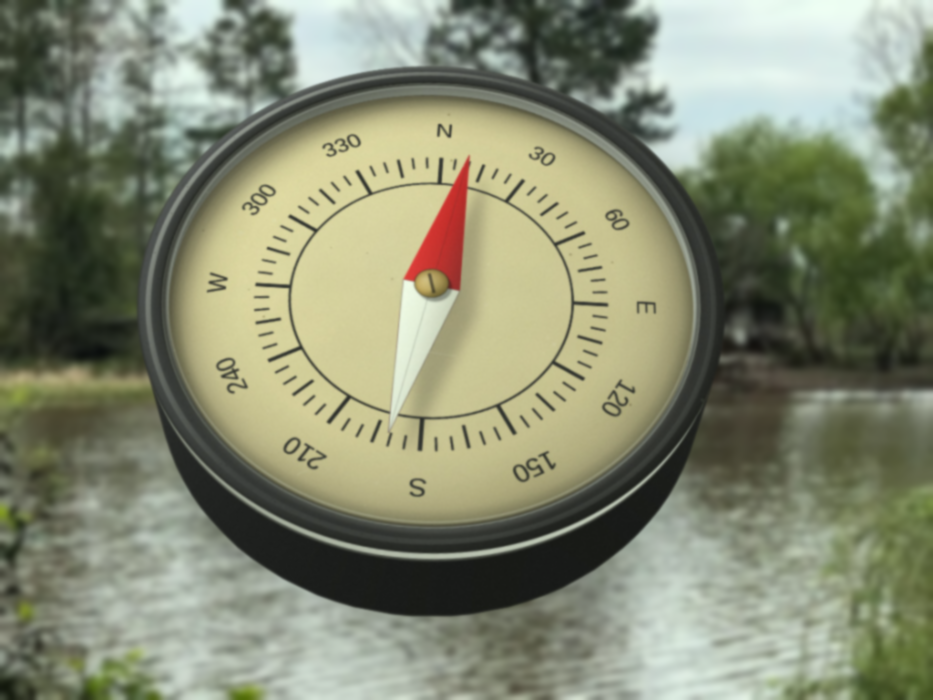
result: 10 °
